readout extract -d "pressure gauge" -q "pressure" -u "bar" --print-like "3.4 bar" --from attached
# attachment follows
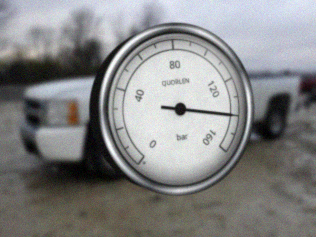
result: 140 bar
